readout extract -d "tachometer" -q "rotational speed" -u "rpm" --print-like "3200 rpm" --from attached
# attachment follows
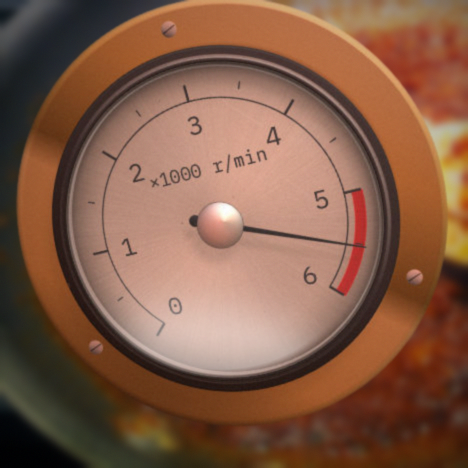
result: 5500 rpm
